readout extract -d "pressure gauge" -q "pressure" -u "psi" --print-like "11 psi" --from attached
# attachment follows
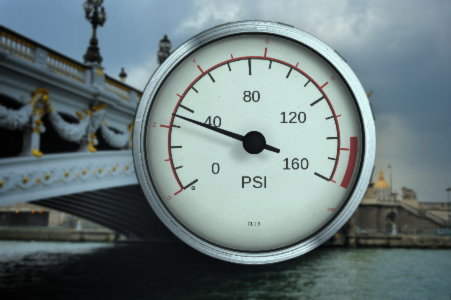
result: 35 psi
